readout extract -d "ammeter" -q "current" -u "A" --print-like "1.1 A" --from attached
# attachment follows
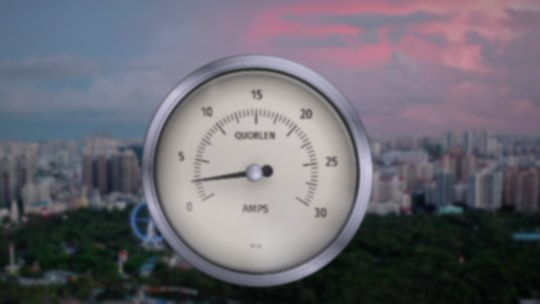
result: 2.5 A
